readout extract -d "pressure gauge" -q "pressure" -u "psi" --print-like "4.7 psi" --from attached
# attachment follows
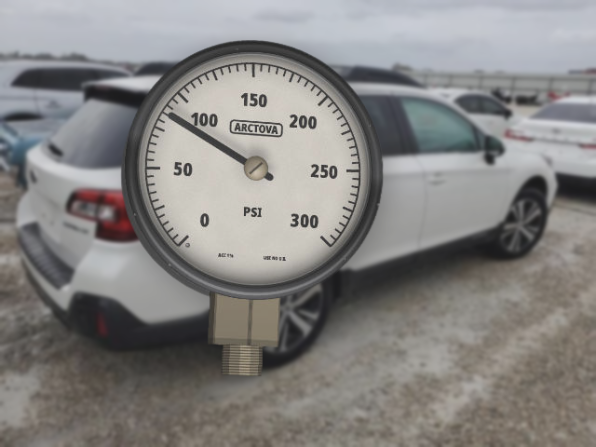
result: 85 psi
